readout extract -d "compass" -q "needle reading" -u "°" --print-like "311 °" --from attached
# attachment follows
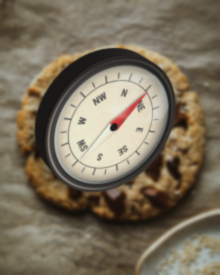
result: 30 °
